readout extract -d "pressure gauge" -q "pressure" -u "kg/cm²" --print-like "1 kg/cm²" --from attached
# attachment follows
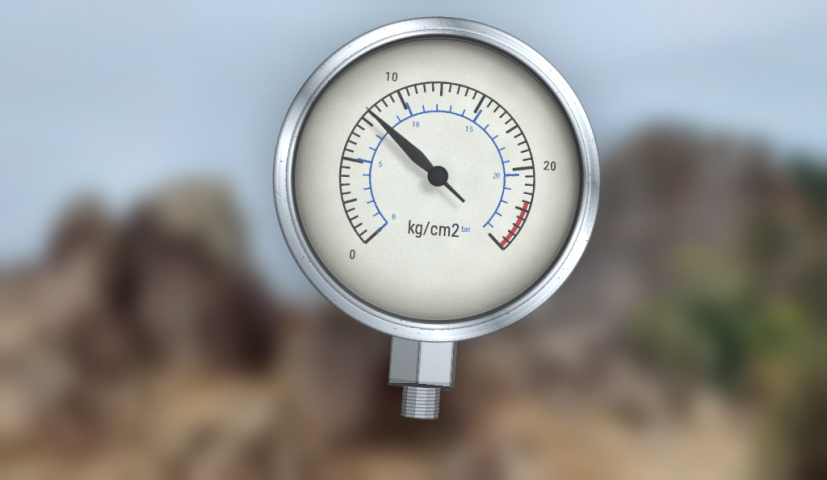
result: 8 kg/cm²
